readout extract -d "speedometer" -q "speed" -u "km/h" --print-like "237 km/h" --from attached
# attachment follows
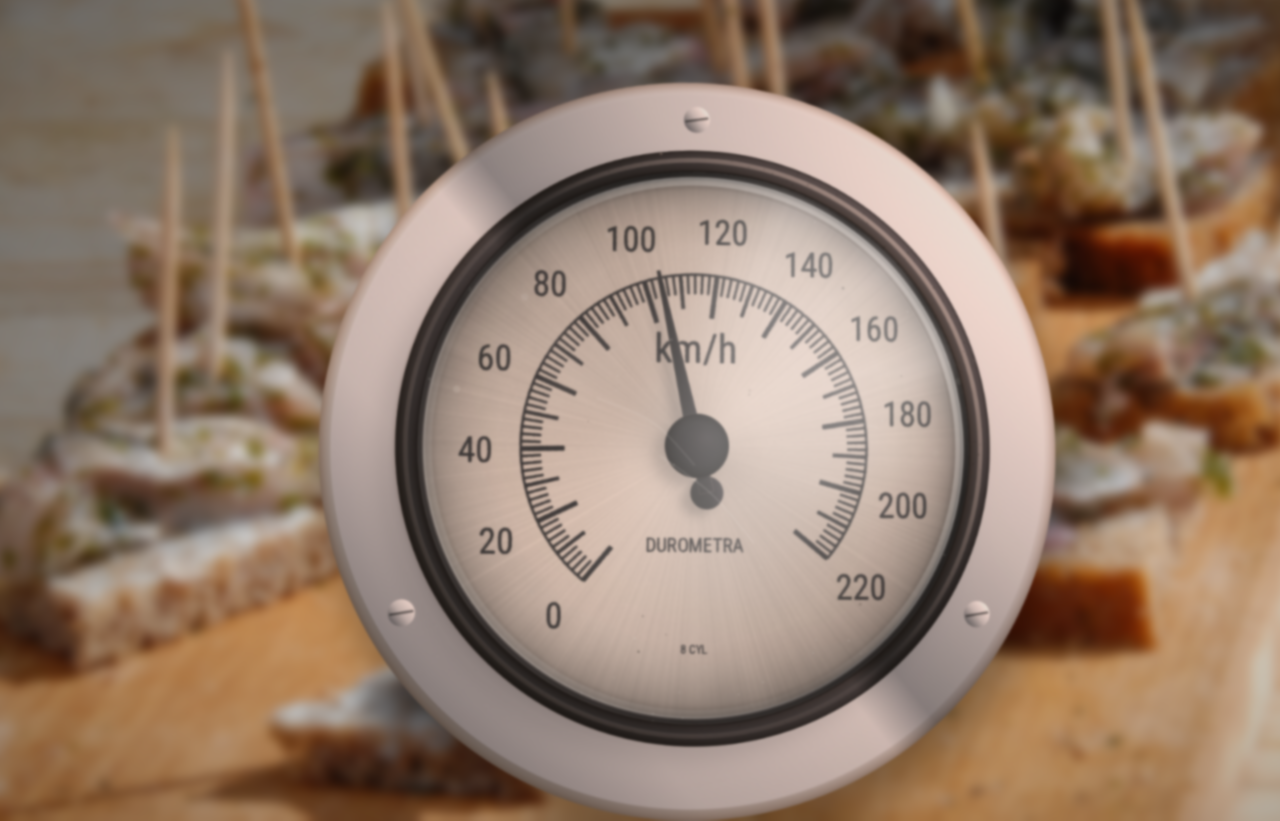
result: 104 km/h
